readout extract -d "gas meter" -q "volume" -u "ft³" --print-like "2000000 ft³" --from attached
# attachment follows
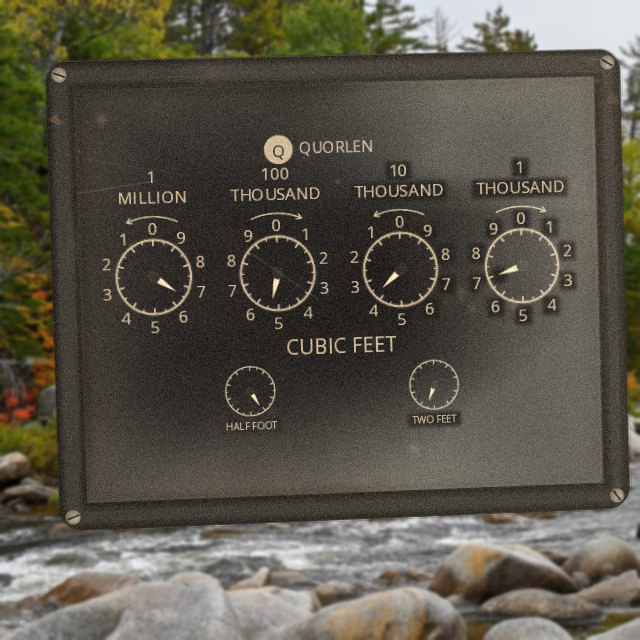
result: 653700 ft³
